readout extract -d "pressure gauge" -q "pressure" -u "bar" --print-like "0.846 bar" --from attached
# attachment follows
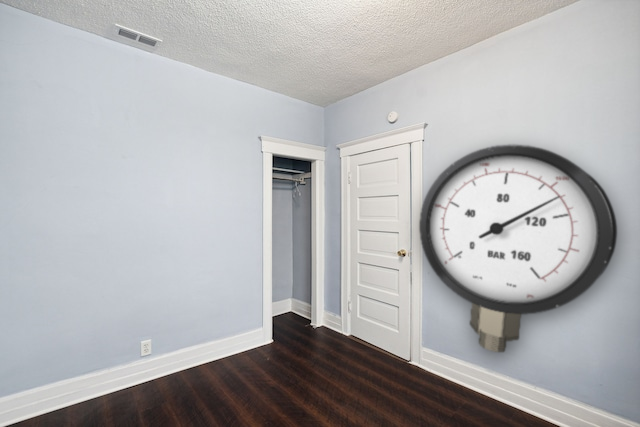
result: 110 bar
